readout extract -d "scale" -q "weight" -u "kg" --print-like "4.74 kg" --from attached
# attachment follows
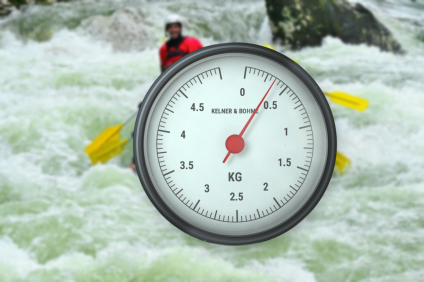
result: 0.35 kg
